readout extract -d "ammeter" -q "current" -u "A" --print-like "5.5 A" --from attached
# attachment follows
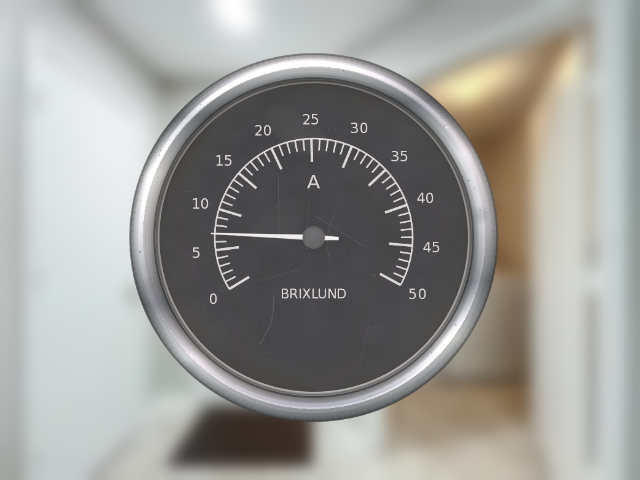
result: 7 A
